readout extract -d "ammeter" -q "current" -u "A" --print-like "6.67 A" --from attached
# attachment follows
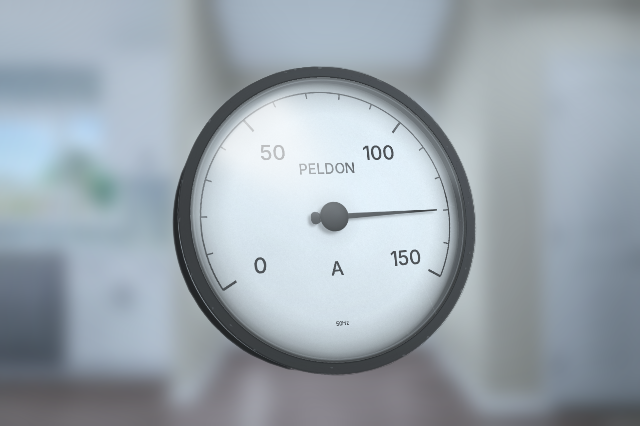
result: 130 A
